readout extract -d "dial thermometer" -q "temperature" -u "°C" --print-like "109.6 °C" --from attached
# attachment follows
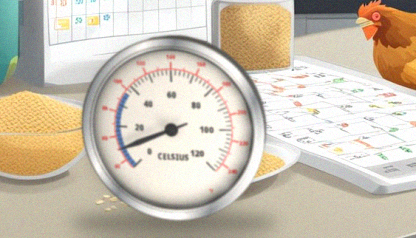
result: 10 °C
